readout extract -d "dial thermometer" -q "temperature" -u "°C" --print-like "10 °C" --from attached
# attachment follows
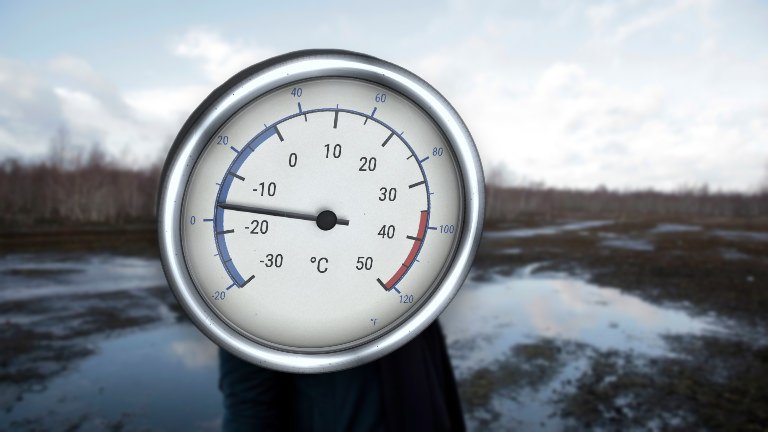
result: -15 °C
